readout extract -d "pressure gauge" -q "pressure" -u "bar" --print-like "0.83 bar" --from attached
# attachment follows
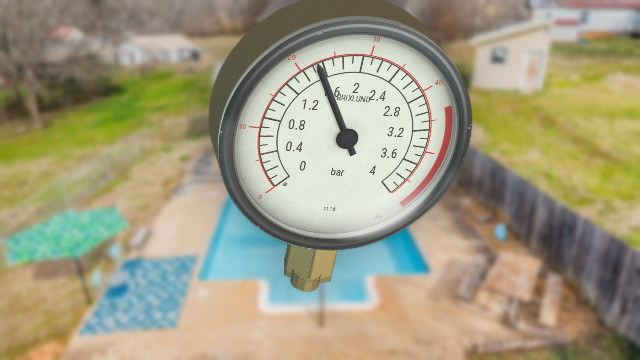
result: 1.55 bar
